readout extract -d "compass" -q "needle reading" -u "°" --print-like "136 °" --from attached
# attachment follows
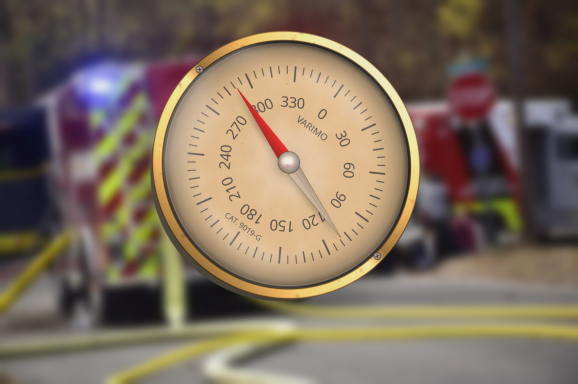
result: 290 °
